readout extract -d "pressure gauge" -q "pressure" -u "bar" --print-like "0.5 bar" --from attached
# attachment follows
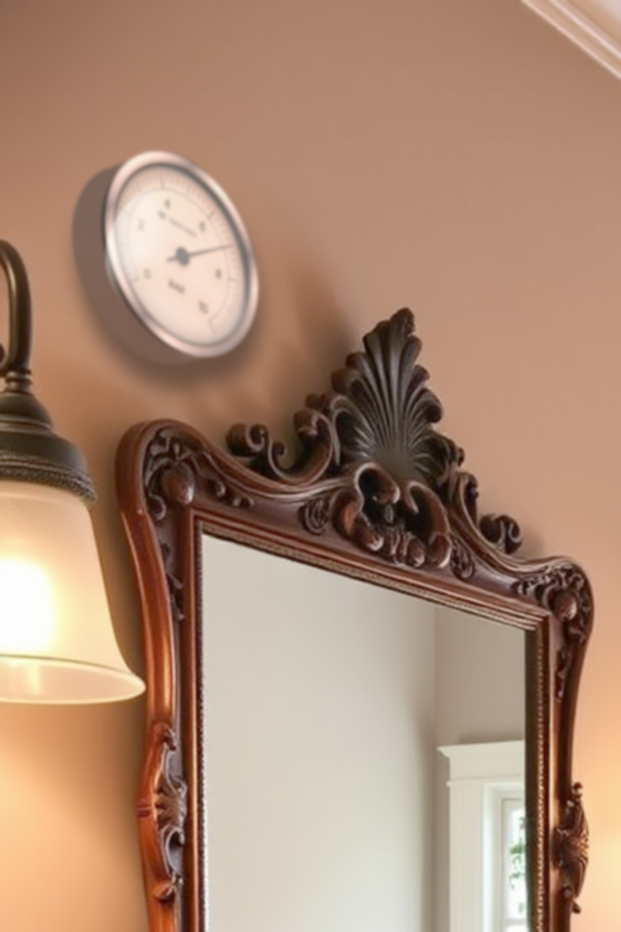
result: 7 bar
